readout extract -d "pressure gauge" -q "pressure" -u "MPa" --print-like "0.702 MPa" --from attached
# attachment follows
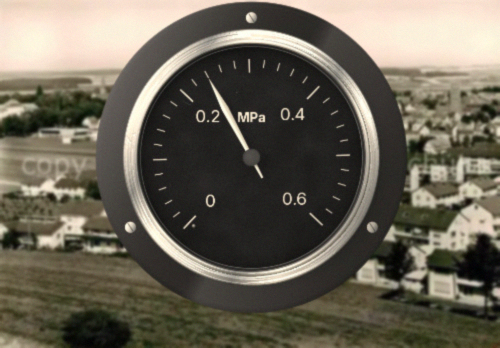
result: 0.24 MPa
